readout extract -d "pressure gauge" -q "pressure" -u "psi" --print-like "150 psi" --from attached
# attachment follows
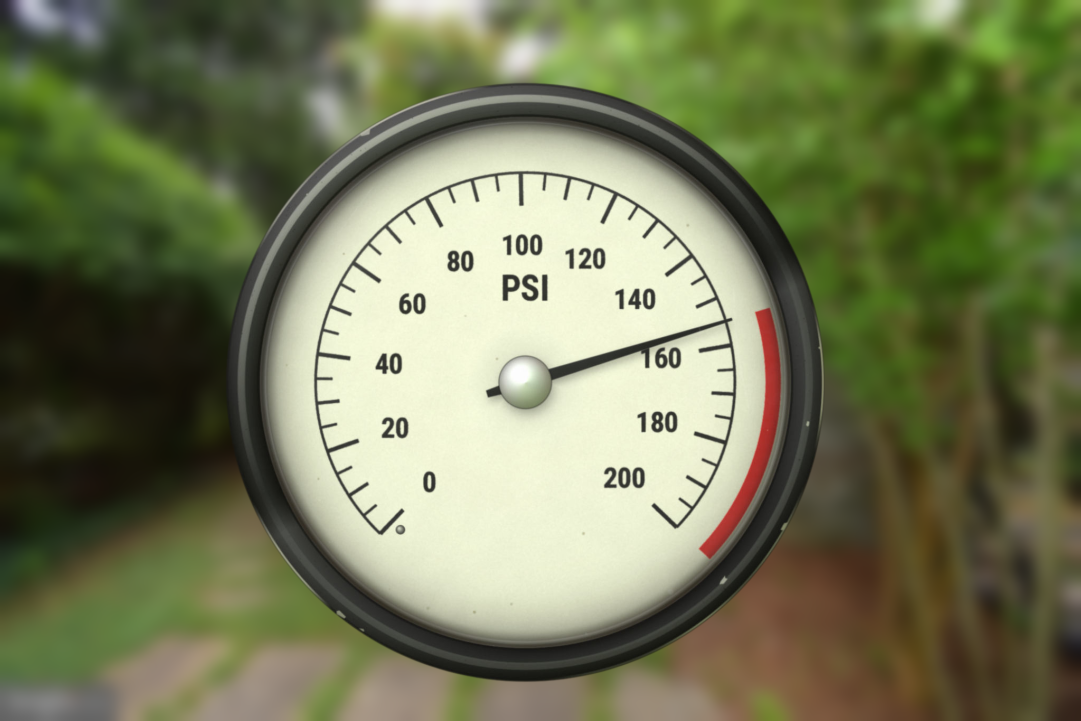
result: 155 psi
